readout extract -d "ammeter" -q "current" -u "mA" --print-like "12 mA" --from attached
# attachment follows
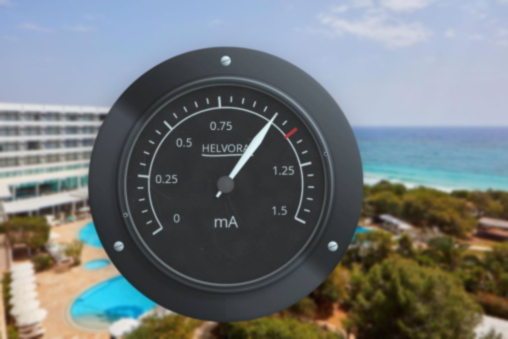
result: 1 mA
